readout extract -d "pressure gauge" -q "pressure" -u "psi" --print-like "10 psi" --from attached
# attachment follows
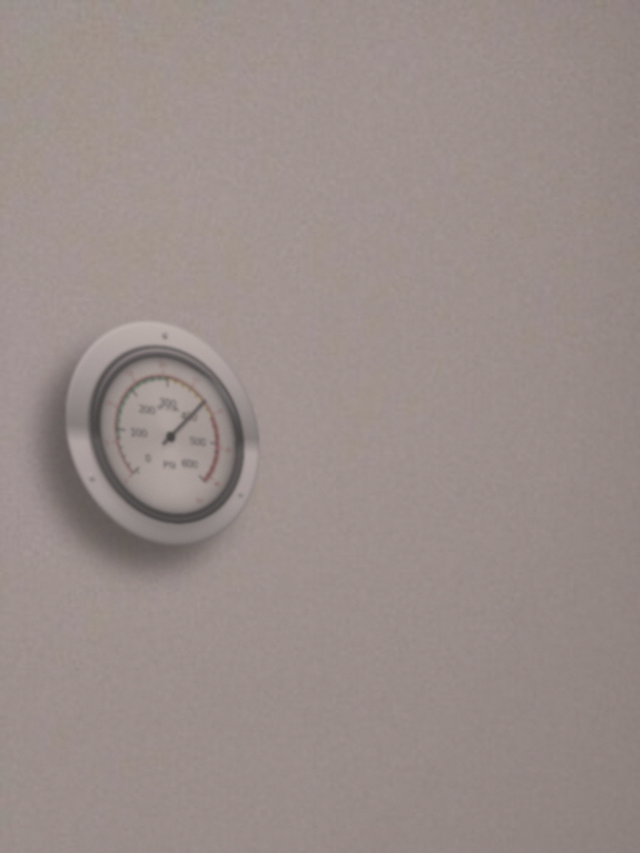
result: 400 psi
